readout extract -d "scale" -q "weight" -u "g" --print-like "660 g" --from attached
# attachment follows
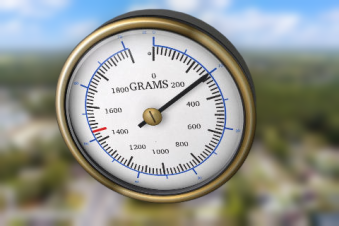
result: 280 g
